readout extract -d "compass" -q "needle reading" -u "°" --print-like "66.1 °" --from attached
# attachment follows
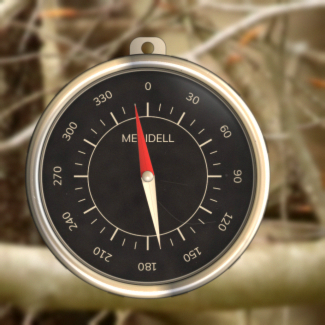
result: 350 °
